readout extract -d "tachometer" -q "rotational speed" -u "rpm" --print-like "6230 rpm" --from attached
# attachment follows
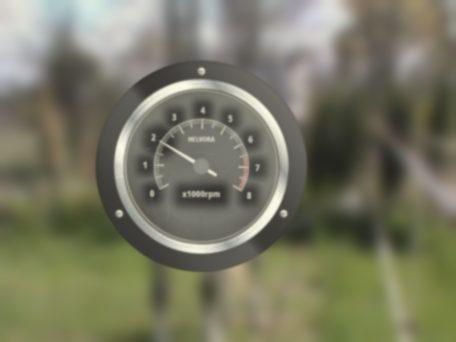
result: 2000 rpm
